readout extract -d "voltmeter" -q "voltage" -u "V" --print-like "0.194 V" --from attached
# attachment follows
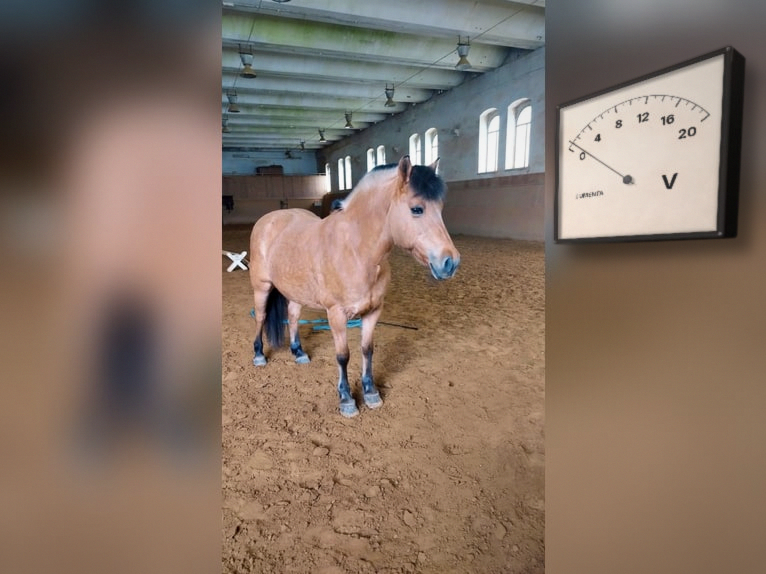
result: 1 V
